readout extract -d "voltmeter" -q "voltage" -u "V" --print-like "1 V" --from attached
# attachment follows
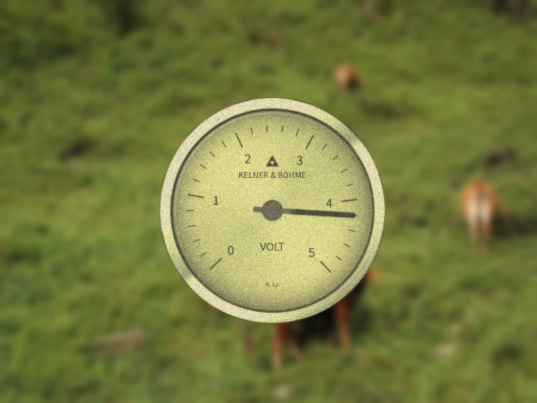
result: 4.2 V
